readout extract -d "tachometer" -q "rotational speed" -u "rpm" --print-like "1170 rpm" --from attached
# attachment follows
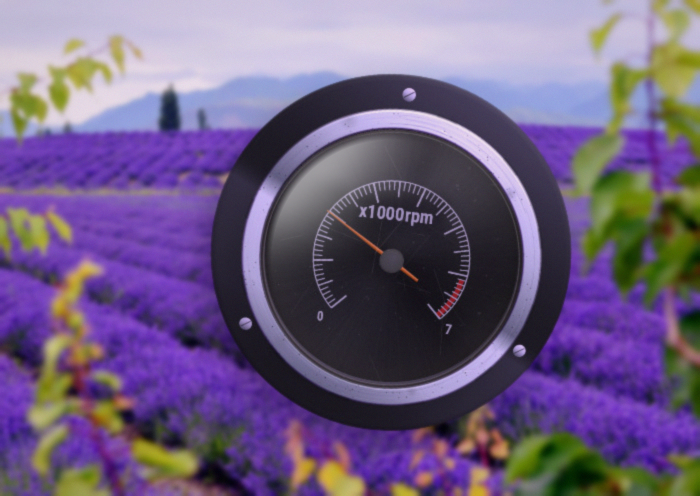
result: 2000 rpm
